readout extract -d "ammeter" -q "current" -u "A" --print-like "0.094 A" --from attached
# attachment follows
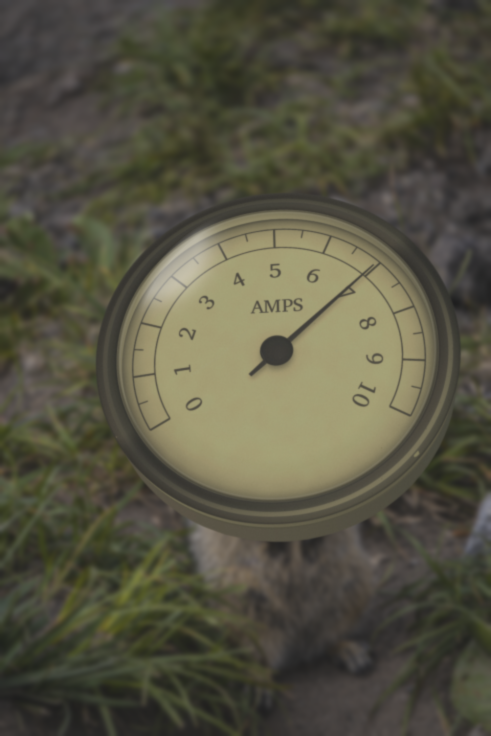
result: 7 A
